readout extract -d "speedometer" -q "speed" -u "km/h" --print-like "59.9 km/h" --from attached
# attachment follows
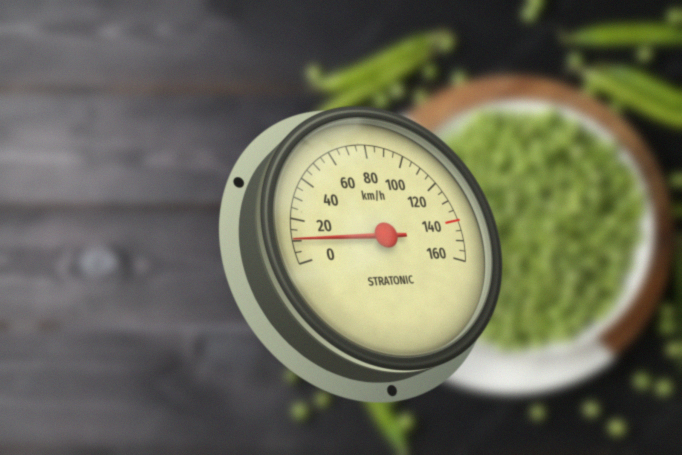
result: 10 km/h
